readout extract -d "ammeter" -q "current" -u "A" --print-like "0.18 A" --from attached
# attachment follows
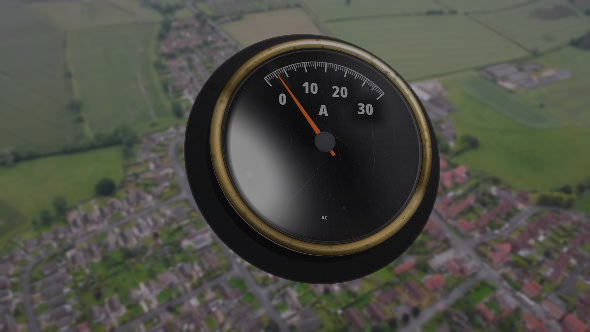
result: 2.5 A
